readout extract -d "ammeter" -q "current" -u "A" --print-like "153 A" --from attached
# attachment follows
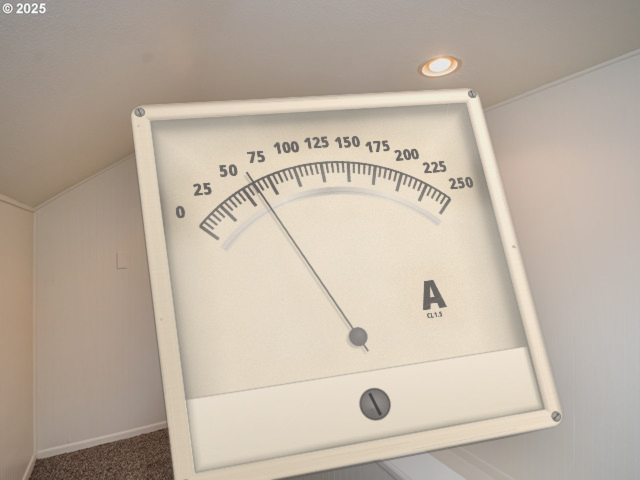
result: 60 A
